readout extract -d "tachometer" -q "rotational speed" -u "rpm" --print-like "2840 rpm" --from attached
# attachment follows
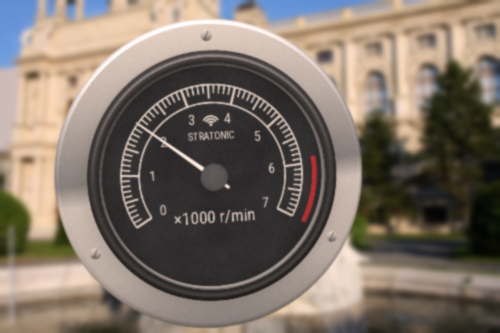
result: 2000 rpm
